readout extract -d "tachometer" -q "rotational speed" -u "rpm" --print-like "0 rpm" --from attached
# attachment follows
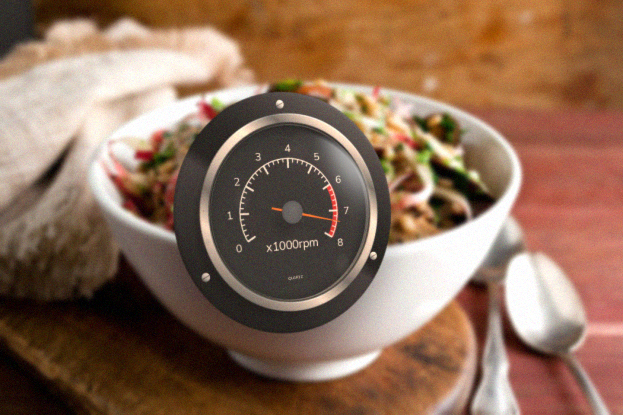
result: 7400 rpm
